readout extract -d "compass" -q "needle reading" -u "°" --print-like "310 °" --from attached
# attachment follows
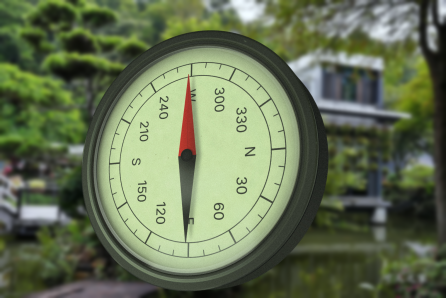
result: 270 °
